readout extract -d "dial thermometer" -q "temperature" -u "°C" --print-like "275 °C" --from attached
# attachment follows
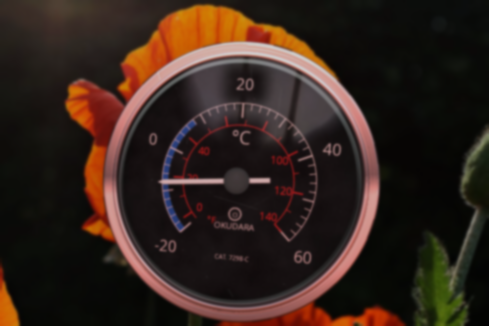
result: -8 °C
